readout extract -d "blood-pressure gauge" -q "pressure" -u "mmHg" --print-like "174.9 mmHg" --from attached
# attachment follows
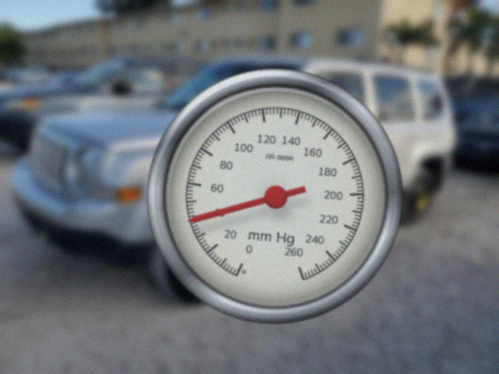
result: 40 mmHg
